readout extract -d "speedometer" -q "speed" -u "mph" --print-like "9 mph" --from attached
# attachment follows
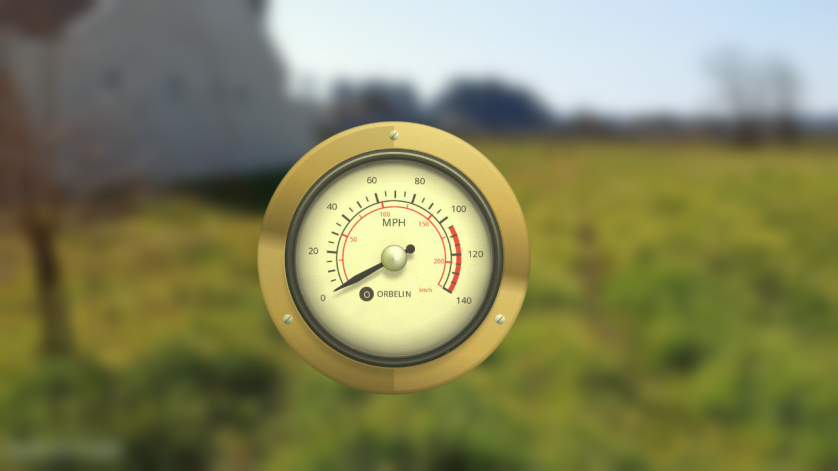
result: 0 mph
